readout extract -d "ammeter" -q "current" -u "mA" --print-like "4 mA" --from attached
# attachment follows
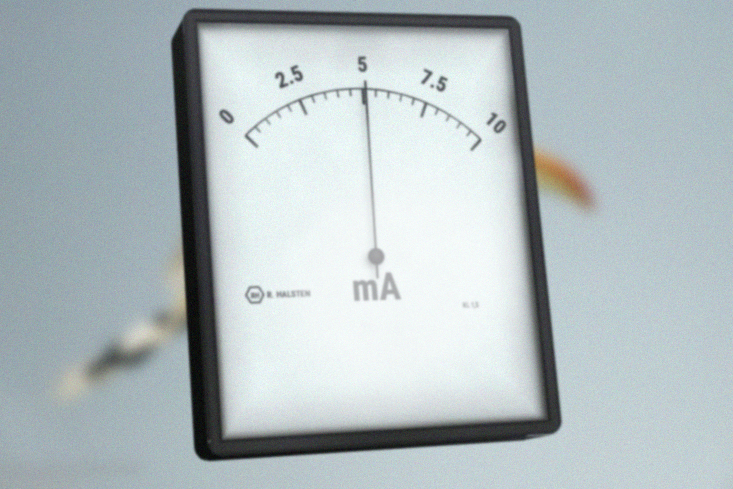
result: 5 mA
